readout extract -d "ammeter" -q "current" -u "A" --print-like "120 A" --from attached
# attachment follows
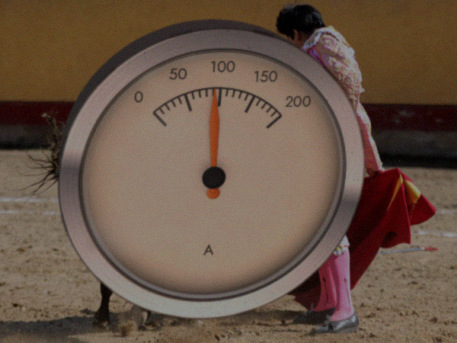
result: 90 A
